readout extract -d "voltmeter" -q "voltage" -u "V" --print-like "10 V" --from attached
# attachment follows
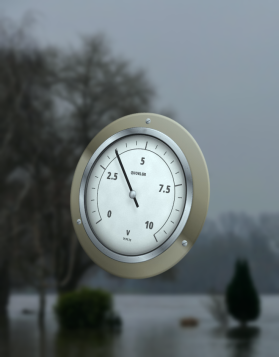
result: 3.5 V
